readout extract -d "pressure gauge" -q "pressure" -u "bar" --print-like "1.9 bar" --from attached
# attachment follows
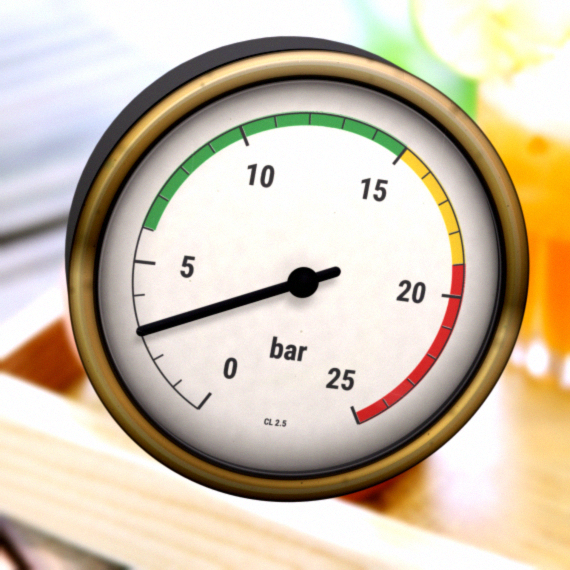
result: 3 bar
